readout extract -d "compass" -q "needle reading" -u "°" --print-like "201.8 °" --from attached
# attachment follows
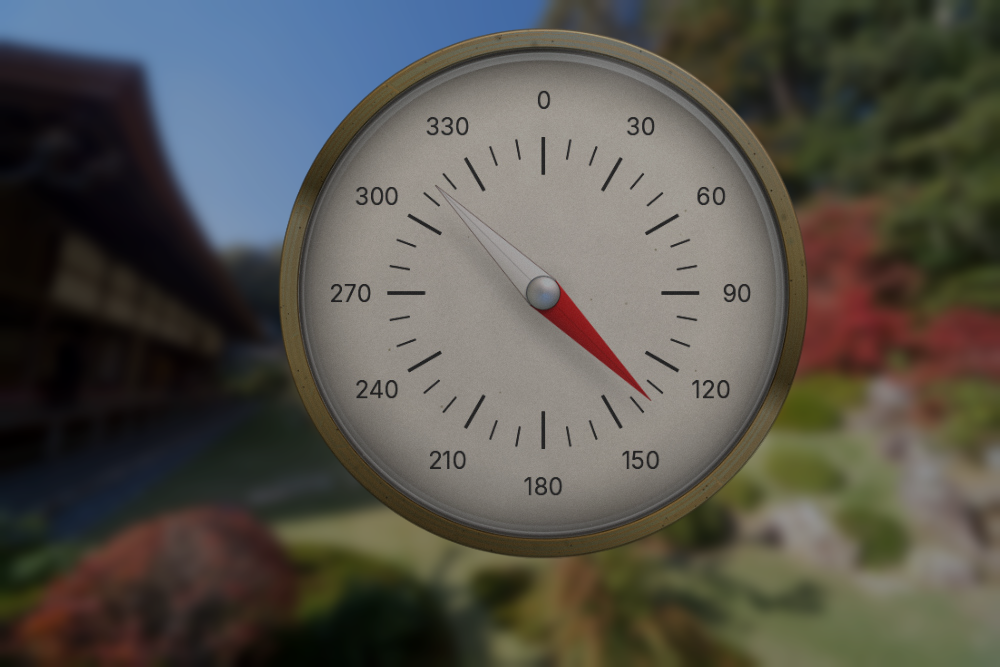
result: 135 °
